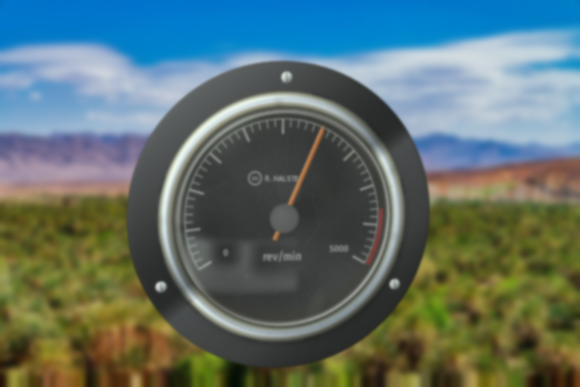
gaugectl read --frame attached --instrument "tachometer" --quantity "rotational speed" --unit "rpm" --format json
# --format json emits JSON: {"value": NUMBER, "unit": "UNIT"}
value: {"value": 3000, "unit": "rpm"}
